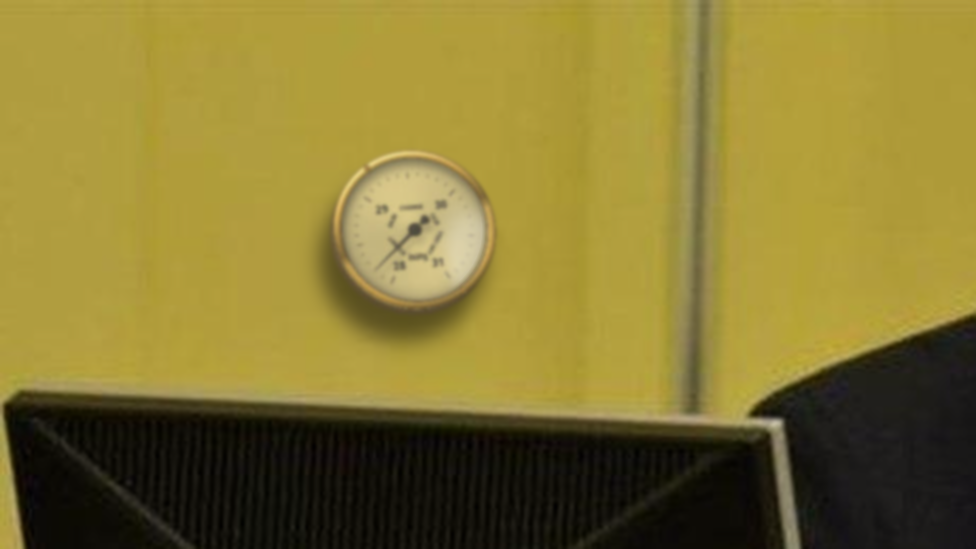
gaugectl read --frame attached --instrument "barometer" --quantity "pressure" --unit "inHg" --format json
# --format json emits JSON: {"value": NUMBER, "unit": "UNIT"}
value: {"value": 28.2, "unit": "inHg"}
